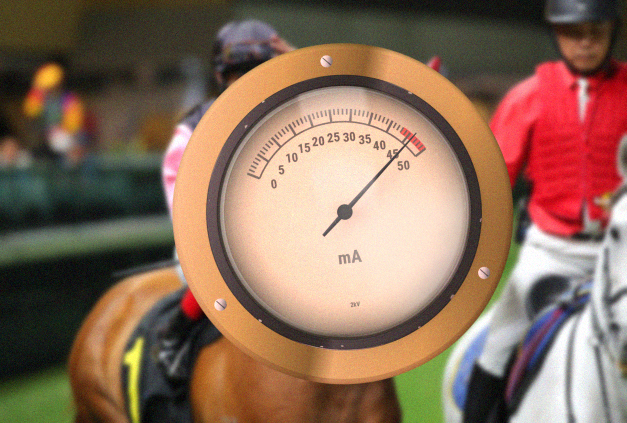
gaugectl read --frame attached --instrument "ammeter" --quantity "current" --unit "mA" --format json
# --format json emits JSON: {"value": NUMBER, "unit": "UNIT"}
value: {"value": 46, "unit": "mA"}
